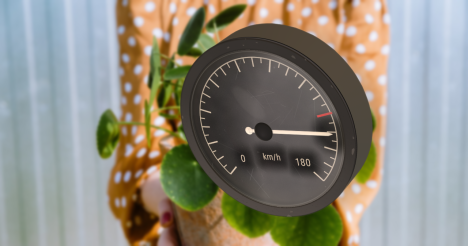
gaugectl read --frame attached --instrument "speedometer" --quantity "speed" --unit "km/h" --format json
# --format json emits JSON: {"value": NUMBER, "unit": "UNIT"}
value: {"value": 150, "unit": "km/h"}
